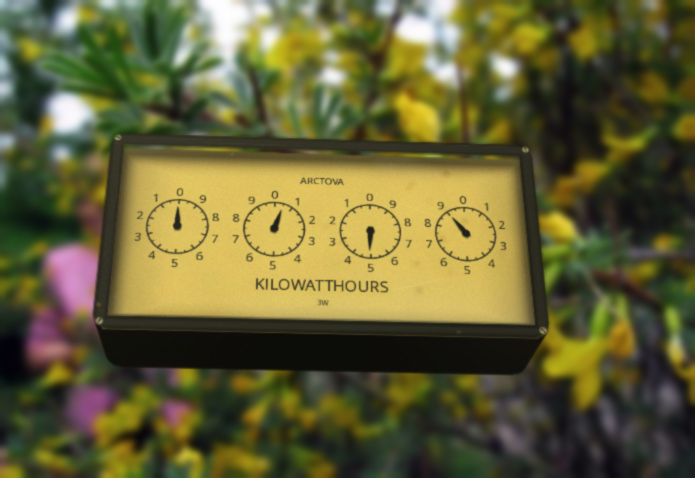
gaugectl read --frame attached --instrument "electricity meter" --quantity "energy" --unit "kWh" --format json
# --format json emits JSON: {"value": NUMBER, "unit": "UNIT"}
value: {"value": 49, "unit": "kWh"}
